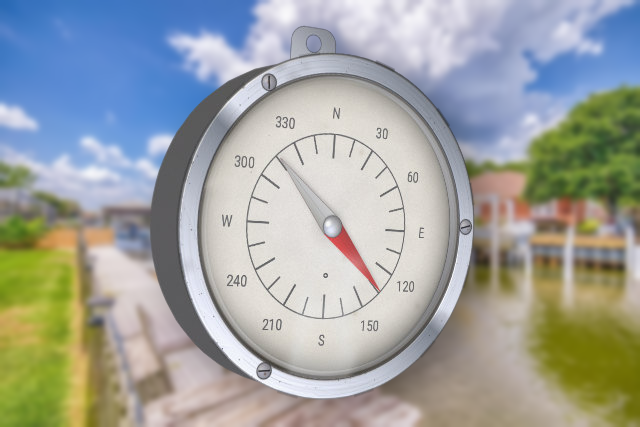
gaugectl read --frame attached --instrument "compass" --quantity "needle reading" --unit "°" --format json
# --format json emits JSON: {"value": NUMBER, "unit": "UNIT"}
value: {"value": 135, "unit": "°"}
